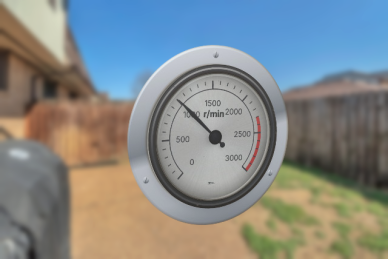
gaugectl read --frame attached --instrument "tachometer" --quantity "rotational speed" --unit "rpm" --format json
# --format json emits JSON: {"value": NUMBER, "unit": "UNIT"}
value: {"value": 1000, "unit": "rpm"}
